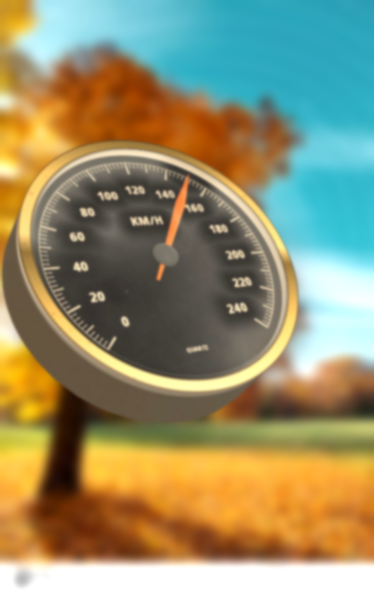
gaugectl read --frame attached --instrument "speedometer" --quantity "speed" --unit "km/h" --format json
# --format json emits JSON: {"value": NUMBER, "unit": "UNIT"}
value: {"value": 150, "unit": "km/h"}
